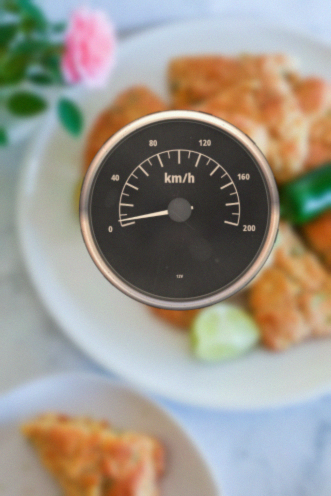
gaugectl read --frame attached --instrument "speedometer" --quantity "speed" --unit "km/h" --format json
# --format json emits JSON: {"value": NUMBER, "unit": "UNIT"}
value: {"value": 5, "unit": "km/h"}
